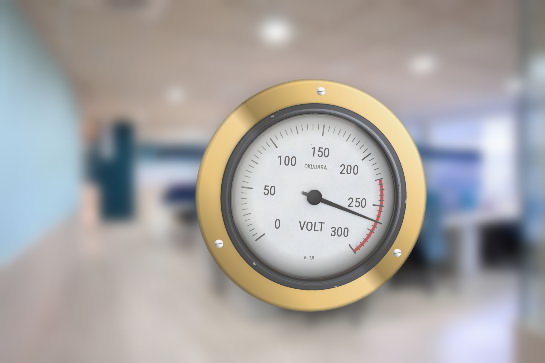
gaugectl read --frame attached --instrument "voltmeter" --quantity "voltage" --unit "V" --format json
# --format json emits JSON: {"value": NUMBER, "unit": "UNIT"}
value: {"value": 265, "unit": "V"}
